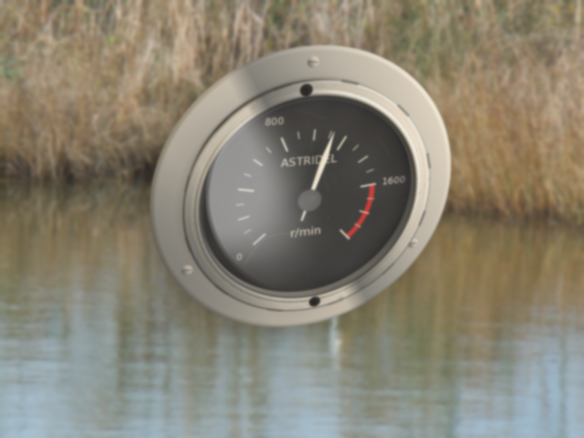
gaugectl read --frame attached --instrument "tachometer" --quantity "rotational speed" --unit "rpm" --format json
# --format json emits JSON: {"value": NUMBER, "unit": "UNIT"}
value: {"value": 1100, "unit": "rpm"}
